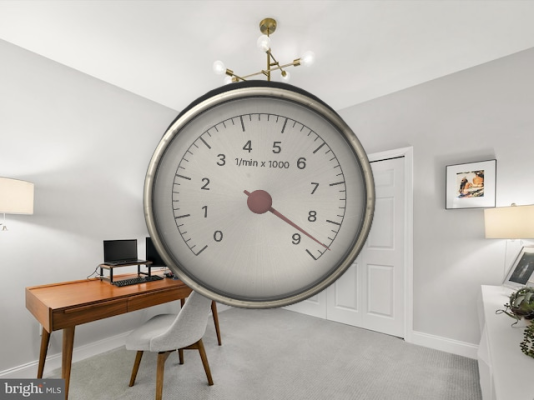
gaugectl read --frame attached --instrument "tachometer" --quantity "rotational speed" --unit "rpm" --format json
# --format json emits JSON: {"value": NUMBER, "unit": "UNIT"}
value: {"value": 8600, "unit": "rpm"}
